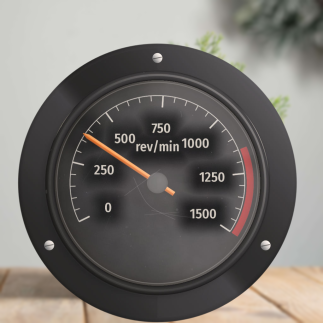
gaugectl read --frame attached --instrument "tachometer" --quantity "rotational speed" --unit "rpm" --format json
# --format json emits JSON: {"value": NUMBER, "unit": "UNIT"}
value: {"value": 375, "unit": "rpm"}
